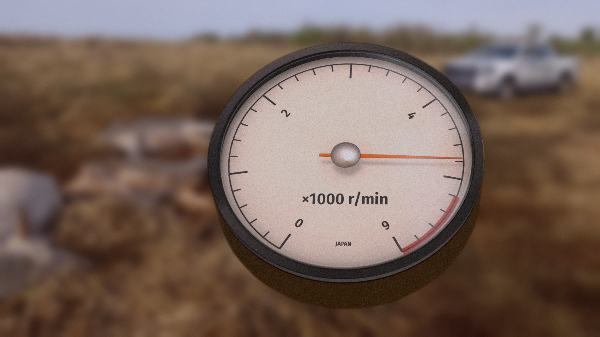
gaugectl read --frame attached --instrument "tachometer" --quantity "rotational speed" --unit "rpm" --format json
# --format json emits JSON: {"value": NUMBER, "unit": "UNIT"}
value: {"value": 4800, "unit": "rpm"}
